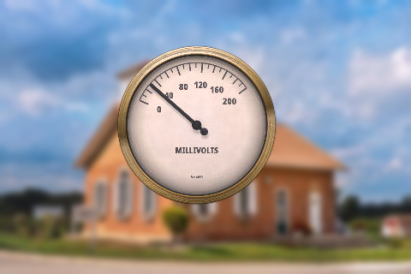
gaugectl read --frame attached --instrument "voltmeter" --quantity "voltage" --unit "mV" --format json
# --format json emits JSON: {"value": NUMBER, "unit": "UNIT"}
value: {"value": 30, "unit": "mV"}
